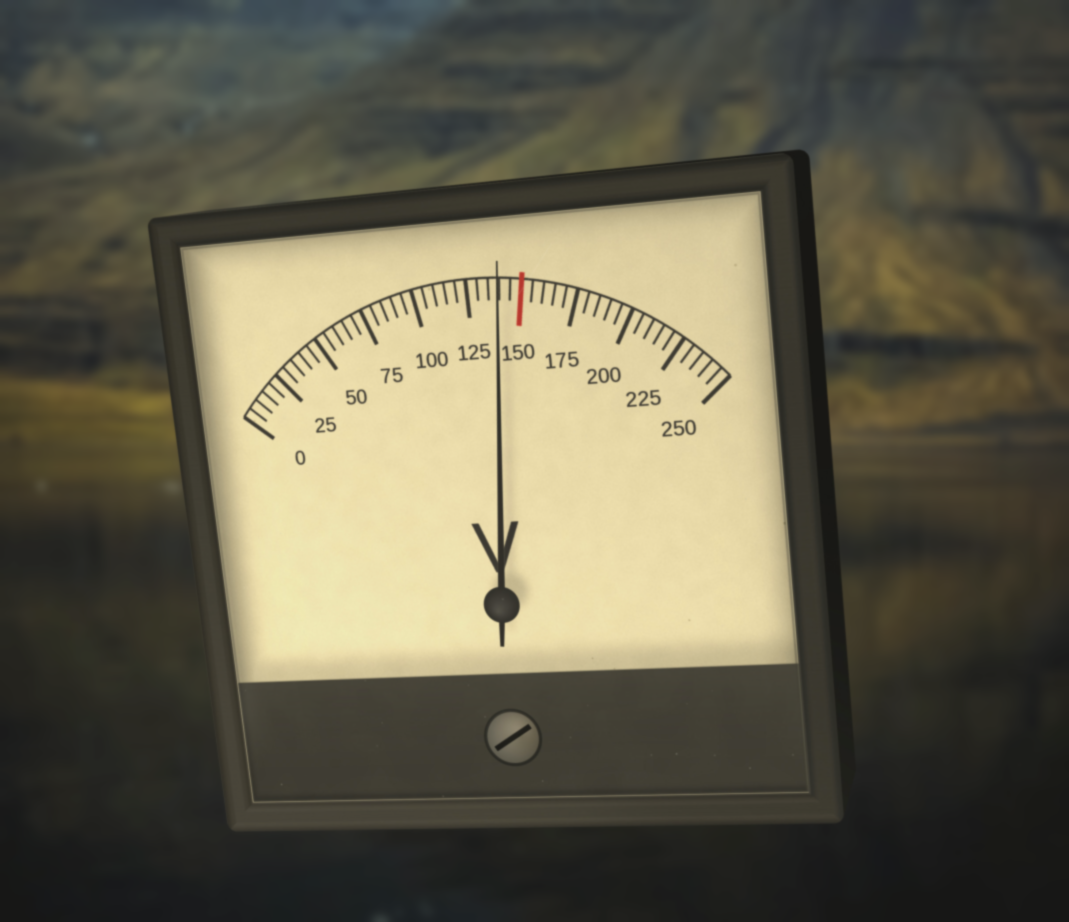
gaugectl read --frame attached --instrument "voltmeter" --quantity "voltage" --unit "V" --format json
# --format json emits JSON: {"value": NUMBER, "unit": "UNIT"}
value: {"value": 140, "unit": "V"}
